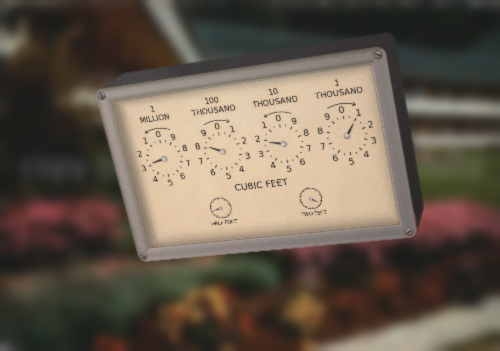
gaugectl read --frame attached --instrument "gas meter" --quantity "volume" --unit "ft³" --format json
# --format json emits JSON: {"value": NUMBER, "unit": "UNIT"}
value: {"value": 282100, "unit": "ft³"}
